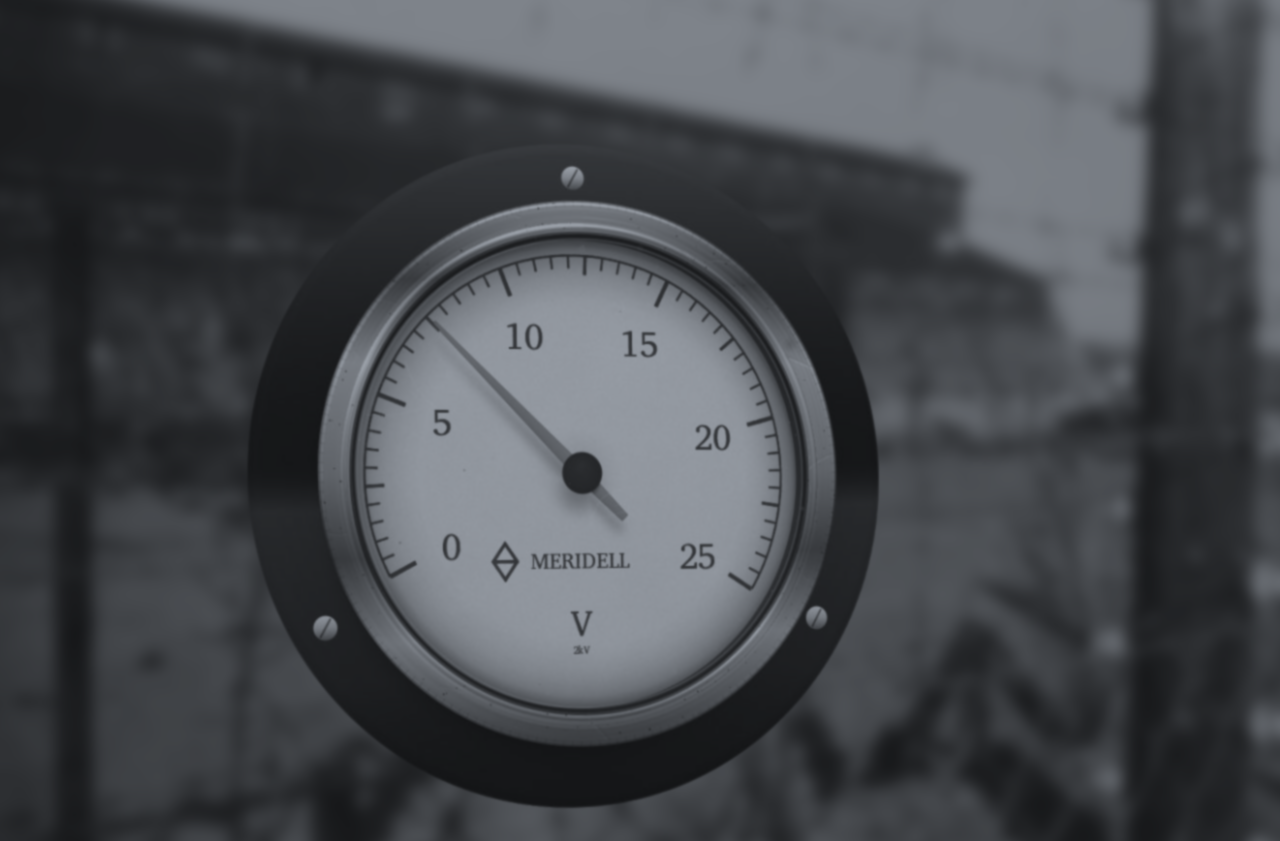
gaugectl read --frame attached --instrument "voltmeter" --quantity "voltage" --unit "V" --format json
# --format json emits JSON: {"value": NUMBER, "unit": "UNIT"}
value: {"value": 7.5, "unit": "V"}
